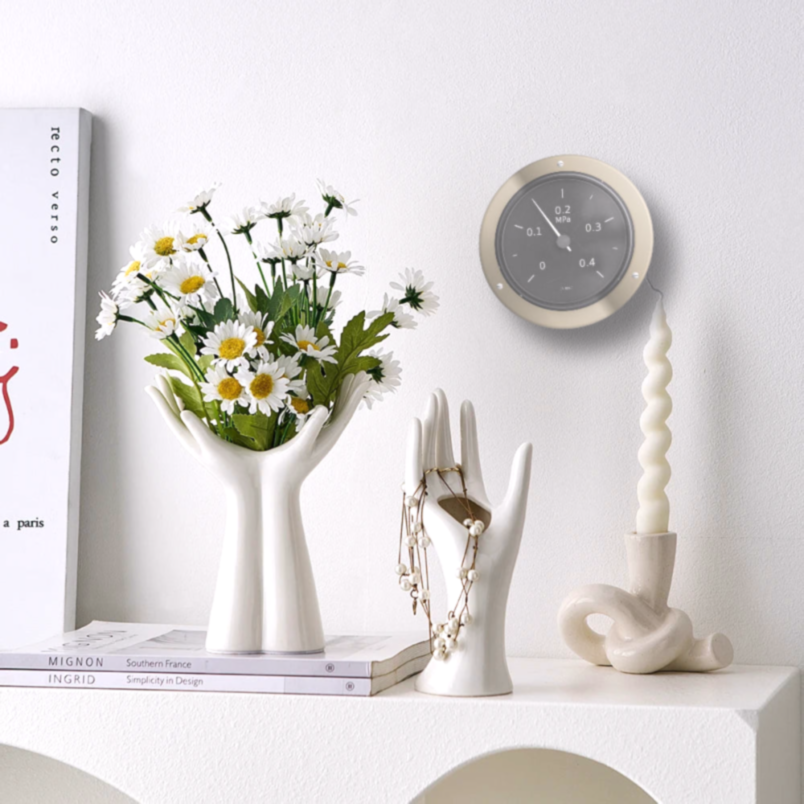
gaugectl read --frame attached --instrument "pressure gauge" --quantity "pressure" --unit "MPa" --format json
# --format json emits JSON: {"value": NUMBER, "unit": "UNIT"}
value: {"value": 0.15, "unit": "MPa"}
